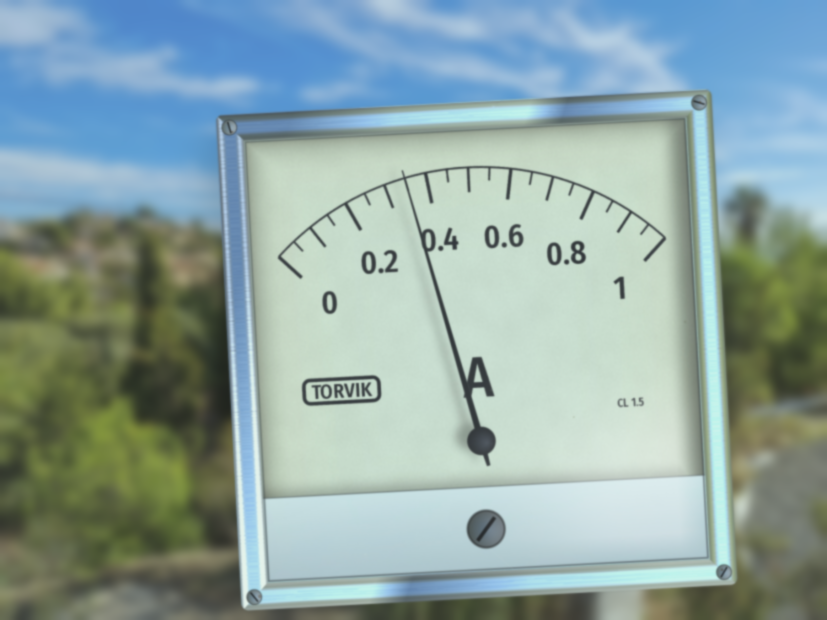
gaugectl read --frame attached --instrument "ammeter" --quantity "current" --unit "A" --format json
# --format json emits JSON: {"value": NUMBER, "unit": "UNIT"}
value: {"value": 0.35, "unit": "A"}
